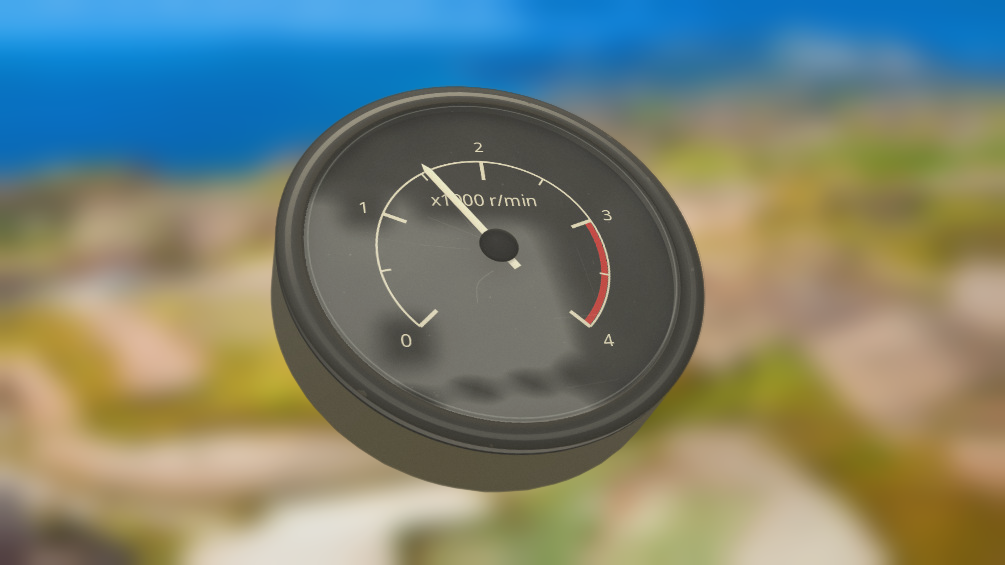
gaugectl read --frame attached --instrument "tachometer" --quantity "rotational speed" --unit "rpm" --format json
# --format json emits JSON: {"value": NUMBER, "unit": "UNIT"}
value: {"value": 1500, "unit": "rpm"}
